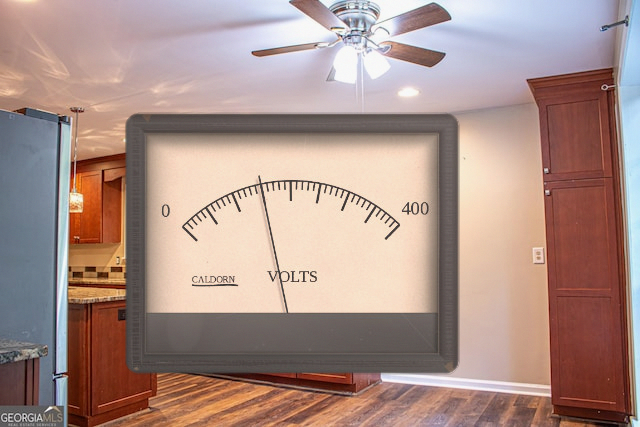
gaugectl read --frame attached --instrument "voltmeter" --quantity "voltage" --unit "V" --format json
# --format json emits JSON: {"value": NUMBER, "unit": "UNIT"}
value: {"value": 150, "unit": "V"}
